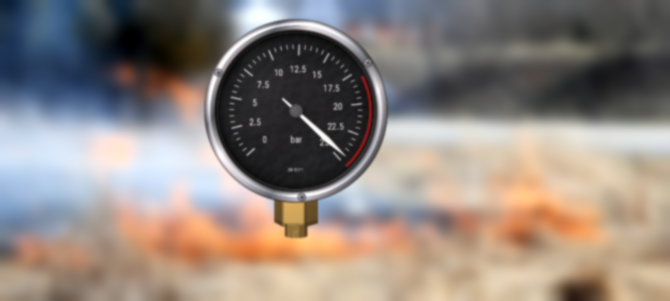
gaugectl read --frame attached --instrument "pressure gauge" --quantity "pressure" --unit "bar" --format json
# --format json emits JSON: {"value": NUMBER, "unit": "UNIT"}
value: {"value": 24.5, "unit": "bar"}
